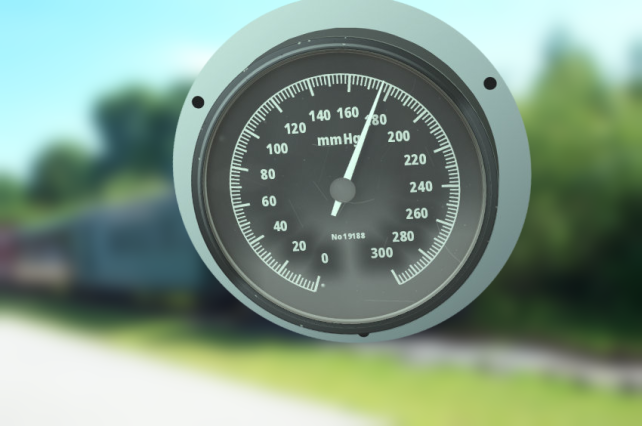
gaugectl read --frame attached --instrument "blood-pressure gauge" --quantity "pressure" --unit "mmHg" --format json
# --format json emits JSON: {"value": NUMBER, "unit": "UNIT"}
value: {"value": 176, "unit": "mmHg"}
